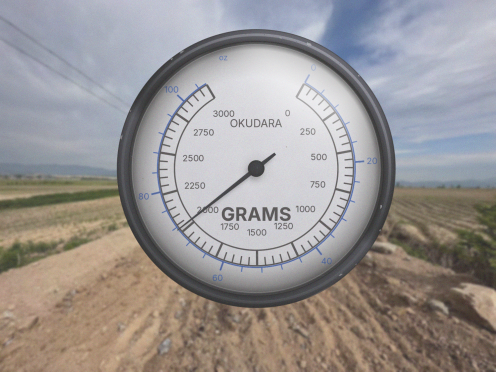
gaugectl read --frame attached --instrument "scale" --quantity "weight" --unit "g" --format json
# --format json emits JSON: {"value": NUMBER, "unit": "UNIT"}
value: {"value": 2025, "unit": "g"}
